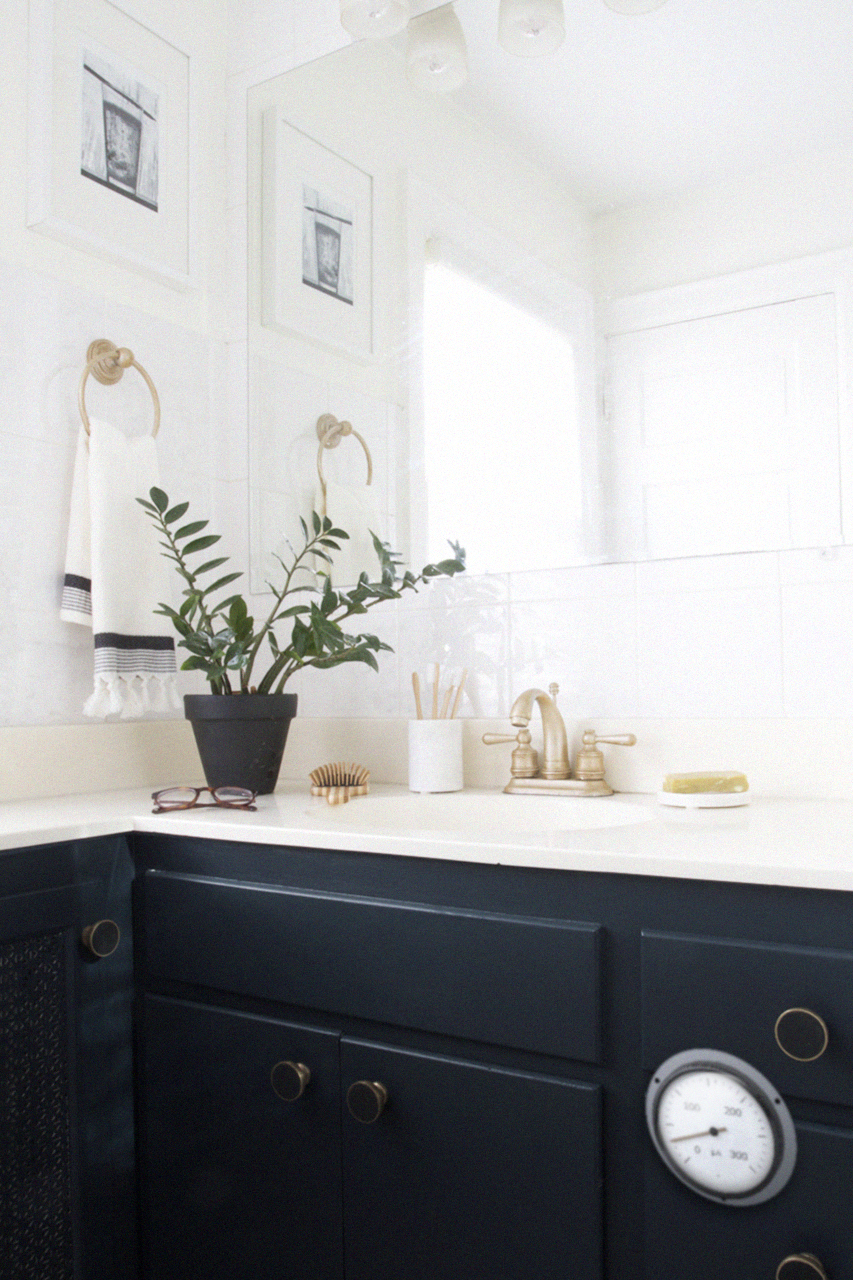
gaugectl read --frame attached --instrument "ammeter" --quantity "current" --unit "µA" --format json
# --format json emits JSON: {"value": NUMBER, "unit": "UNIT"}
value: {"value": 30, "unit": "µA"}
